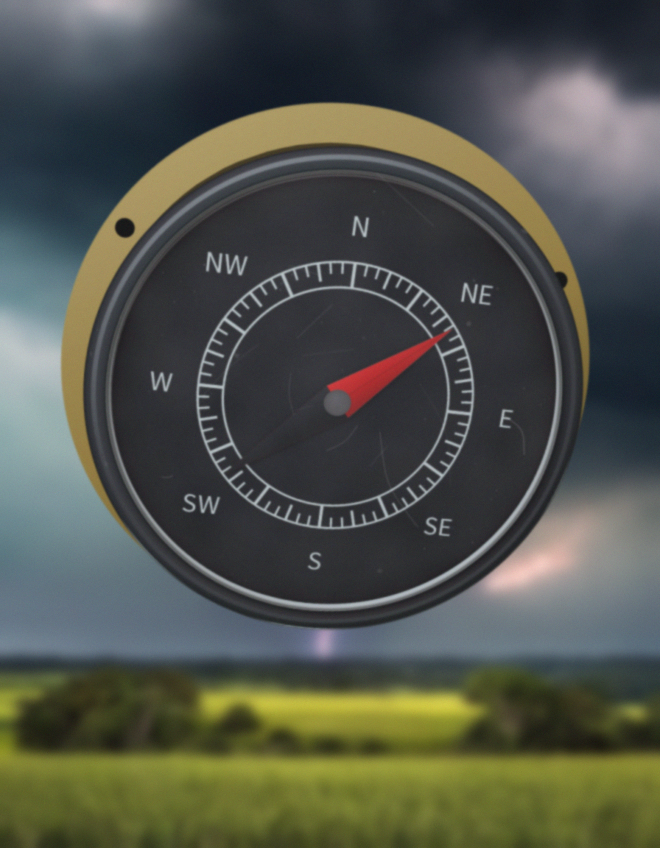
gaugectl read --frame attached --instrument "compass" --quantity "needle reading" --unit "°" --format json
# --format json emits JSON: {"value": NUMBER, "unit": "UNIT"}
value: {"value": 50, "unit": "°"}
